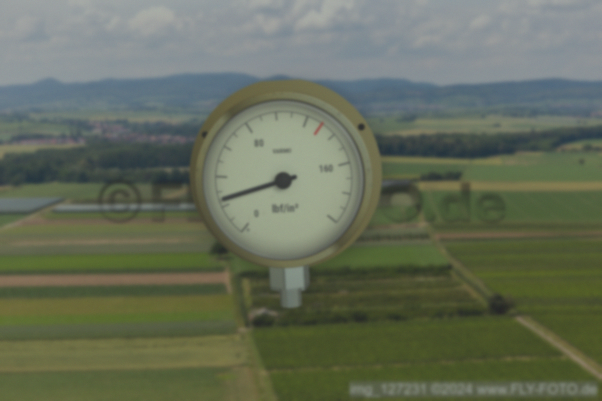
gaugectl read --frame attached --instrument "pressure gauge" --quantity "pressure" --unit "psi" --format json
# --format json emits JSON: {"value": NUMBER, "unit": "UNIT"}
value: {"value": 25, "unit": "psi"}
